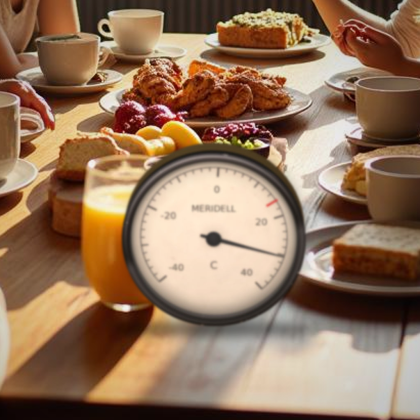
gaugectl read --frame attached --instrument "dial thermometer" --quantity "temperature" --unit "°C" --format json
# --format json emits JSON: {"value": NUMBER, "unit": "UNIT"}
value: {"value": 30, "unit": "°C"}
